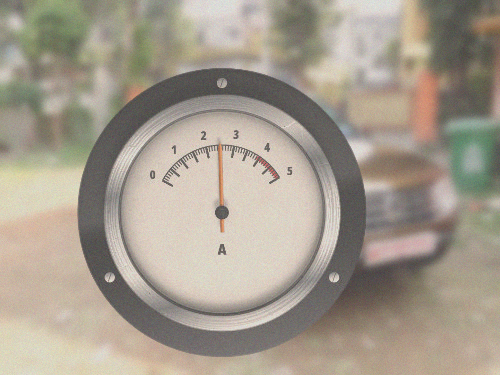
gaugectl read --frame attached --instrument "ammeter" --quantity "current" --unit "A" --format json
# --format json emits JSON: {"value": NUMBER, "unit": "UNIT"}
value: {"value": 2.5, "unit": "A"}
